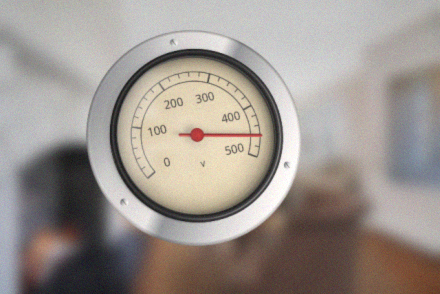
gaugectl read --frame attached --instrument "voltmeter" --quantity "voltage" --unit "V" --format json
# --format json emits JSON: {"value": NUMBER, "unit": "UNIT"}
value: {"value": 460, "unit": "V"}
